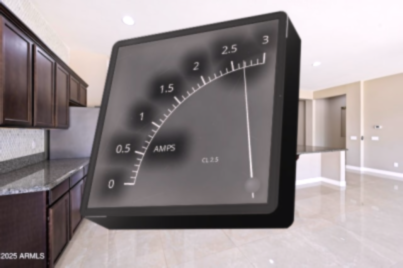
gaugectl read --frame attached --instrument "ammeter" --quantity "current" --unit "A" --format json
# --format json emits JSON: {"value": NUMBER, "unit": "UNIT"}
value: {"value": 2.7, "unit": "A"}
